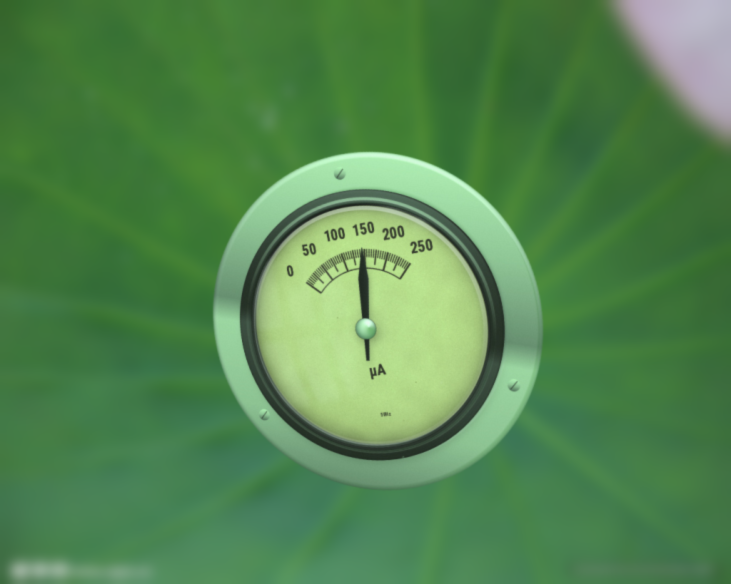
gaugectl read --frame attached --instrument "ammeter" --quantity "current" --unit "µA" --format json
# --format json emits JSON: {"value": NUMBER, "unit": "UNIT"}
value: {"value": 150, "unit": "µA"}
